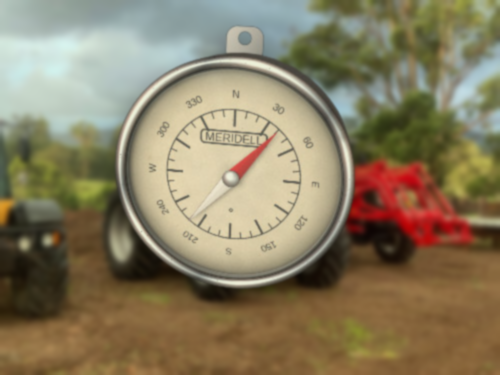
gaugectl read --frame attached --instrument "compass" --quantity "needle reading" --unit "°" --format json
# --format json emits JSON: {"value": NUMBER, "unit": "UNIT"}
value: {"value": 40, "unit": "°"}
